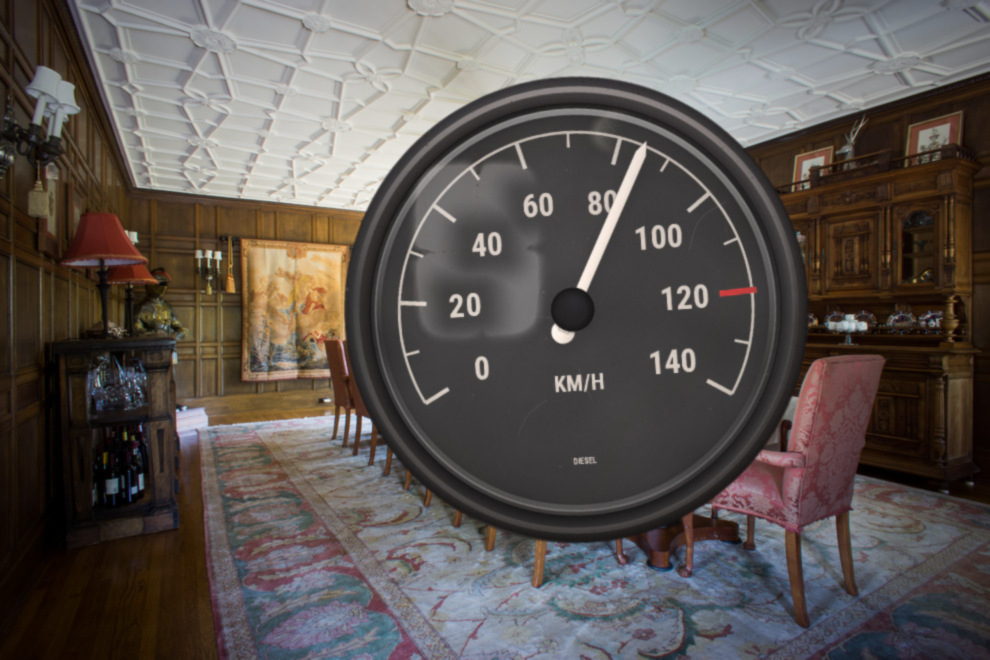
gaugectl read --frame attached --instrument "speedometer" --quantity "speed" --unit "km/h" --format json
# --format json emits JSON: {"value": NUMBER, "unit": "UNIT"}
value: {"value": 85, "unit": "km/h"}
